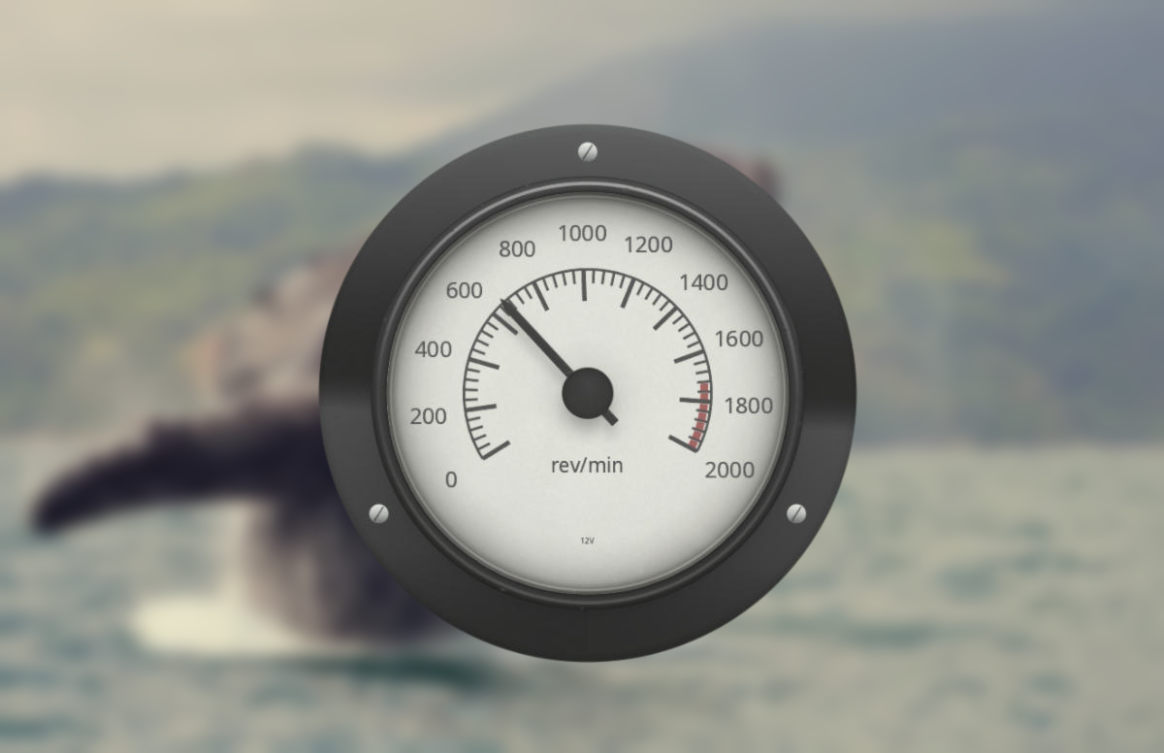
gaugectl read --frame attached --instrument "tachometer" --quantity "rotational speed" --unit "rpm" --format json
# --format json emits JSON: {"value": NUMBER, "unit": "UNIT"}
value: {"value": 660, "unit": "rpm"}
